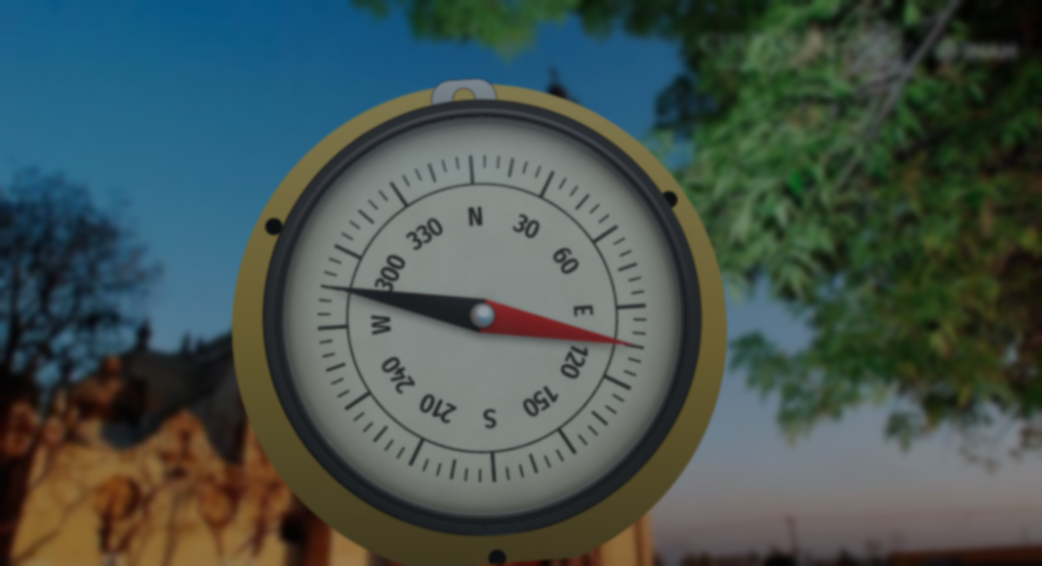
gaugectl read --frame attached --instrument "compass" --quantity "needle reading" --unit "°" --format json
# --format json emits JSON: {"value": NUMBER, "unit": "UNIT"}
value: {"value": 105, "unit": "°"}
